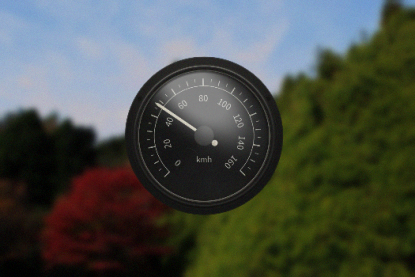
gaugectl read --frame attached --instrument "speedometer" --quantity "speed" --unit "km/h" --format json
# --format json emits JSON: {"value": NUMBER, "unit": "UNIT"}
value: {"value": 47.5, "unit": "km/h"}
